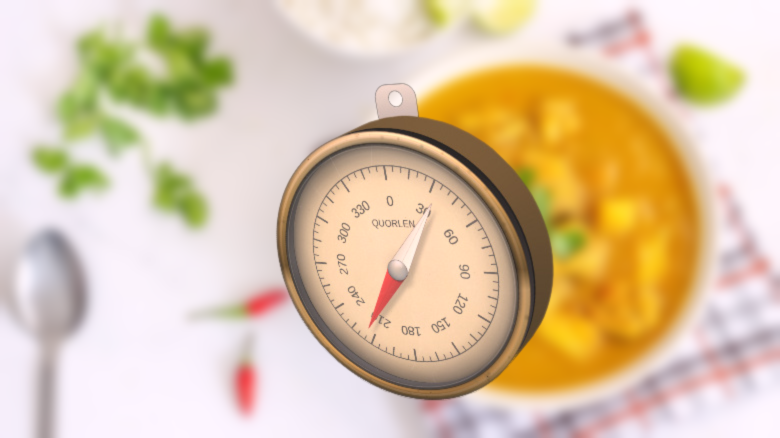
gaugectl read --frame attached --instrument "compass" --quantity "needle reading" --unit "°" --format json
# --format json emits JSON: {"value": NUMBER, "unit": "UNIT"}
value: {"value": 215, "unit": "°"}
